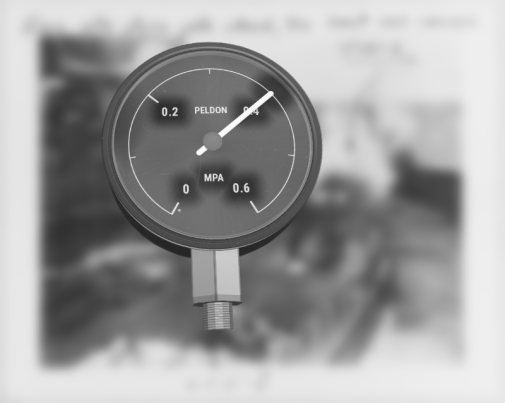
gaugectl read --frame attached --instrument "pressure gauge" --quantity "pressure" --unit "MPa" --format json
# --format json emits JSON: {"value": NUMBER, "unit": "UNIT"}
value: {"value": 0.4, "unit": "MPa"}
